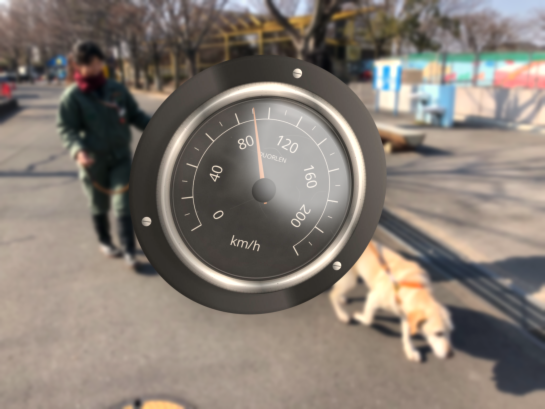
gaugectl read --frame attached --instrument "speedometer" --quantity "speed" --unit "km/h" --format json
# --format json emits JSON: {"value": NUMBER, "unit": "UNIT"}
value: {"value": 90, "unit": "km/h"}
